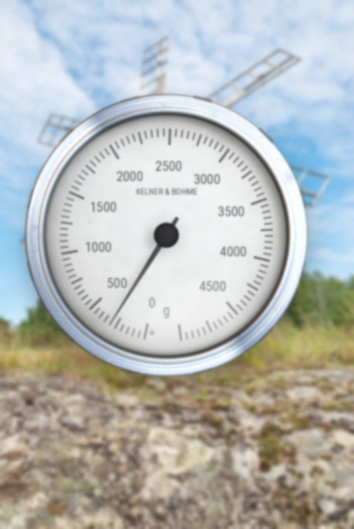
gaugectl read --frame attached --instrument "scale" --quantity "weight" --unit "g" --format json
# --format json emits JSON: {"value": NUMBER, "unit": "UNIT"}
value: {"value": 300, "unit": "g"}
